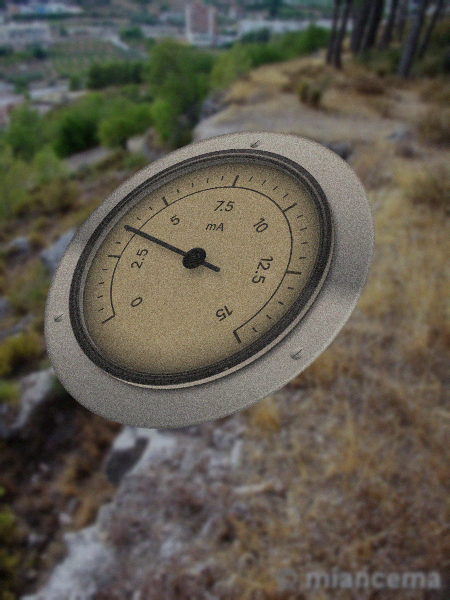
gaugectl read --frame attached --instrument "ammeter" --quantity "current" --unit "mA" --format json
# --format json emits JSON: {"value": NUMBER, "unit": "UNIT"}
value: {"value": 3.5, "unit": "mA"}
